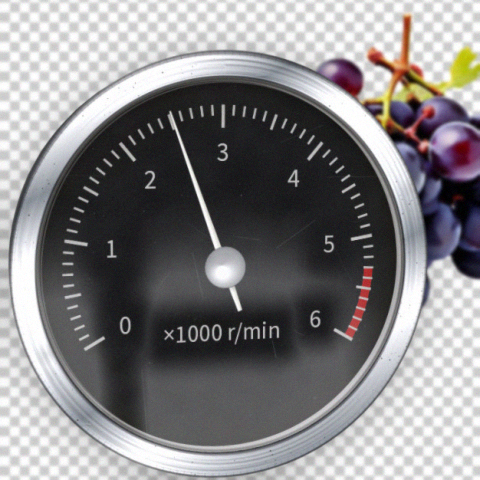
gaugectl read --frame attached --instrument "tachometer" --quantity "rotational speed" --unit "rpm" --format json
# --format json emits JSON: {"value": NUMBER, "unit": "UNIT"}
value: {"value": 2500, "unit": "rpm"}
